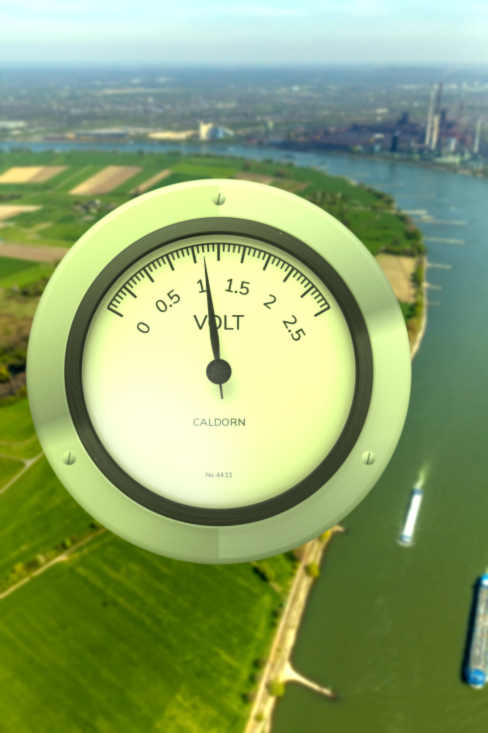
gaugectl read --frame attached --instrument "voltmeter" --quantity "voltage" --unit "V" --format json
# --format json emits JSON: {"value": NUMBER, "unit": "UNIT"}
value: {"value": 1.1, "unit": "V"}
